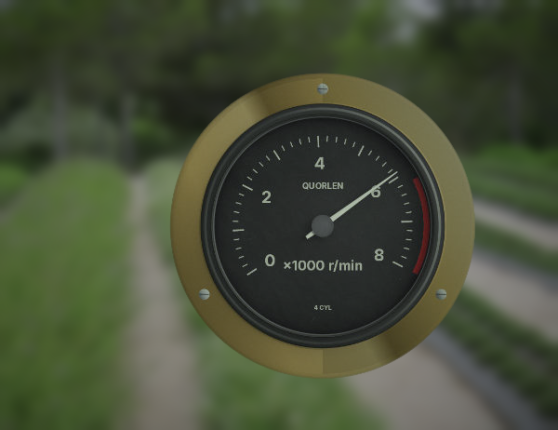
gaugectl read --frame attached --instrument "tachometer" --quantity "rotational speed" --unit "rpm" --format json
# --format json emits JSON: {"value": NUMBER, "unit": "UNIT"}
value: {"value": 5900, "unit": "rpm"}
